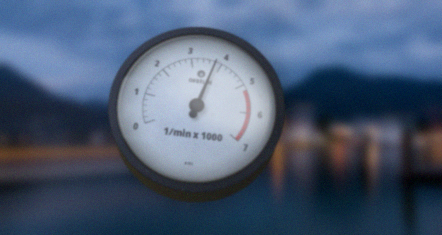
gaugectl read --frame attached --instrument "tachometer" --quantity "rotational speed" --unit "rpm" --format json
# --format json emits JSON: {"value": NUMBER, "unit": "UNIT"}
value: {"value": 3800, "unit": "rpm"}
